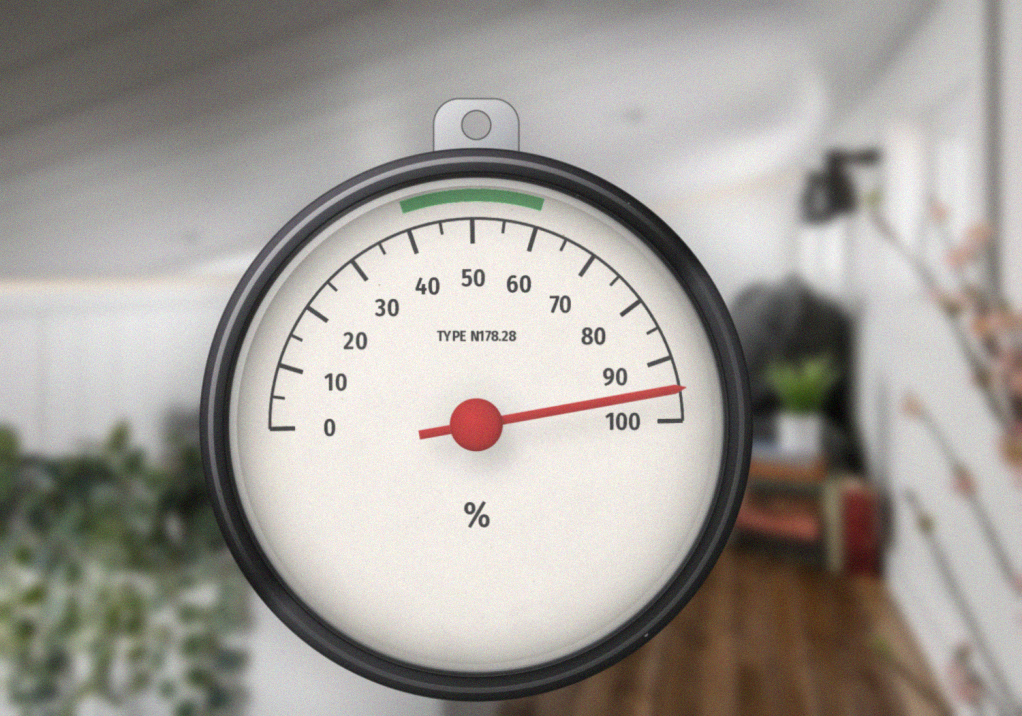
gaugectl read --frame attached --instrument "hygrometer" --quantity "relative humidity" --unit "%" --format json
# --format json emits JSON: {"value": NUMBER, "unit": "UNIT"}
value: {"value": 95, "unit": "%"}
